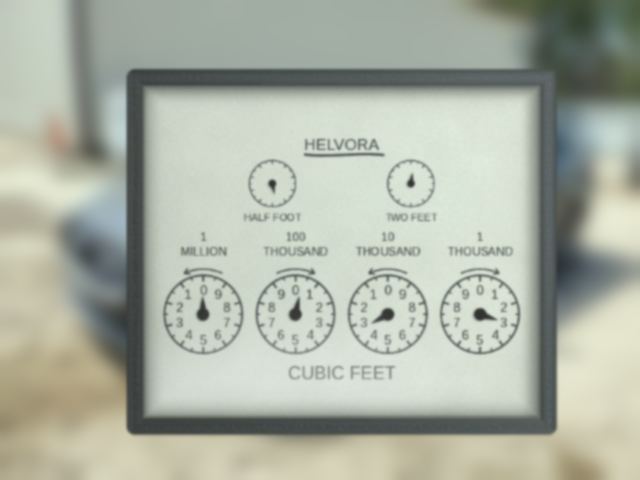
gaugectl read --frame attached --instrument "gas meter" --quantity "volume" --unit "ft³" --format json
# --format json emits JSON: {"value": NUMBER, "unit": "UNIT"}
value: {"value": 3300, "unit": "ft³"}
